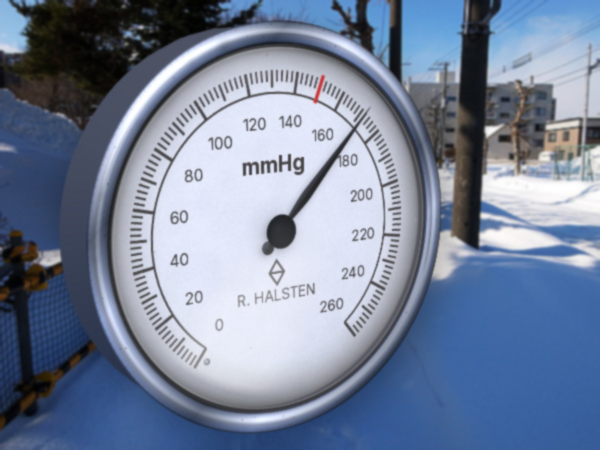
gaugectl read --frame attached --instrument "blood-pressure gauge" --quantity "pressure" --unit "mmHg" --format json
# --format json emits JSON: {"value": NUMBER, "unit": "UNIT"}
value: {"value": 170, "unit": "mmHg"}
